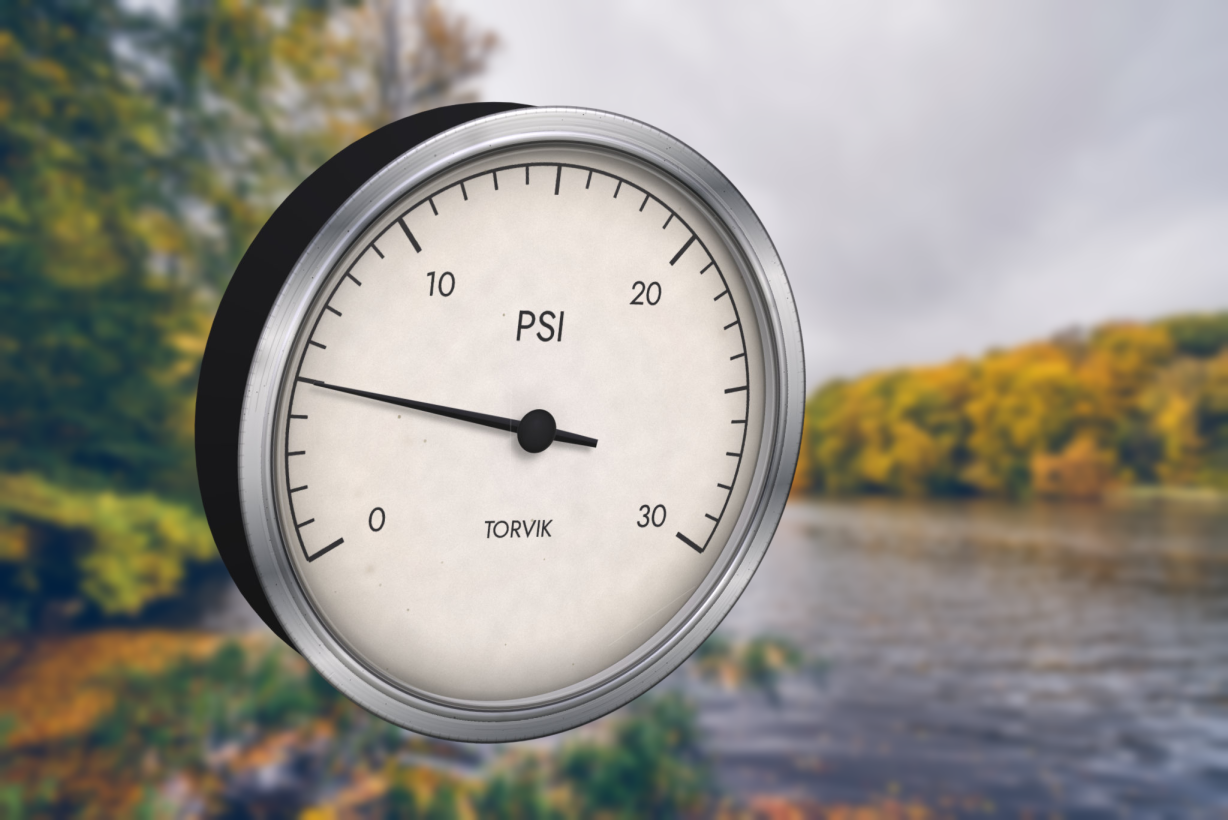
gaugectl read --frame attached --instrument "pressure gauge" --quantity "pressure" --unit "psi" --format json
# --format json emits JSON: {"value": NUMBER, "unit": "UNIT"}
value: {"value": 5, "unit": "psi"}
